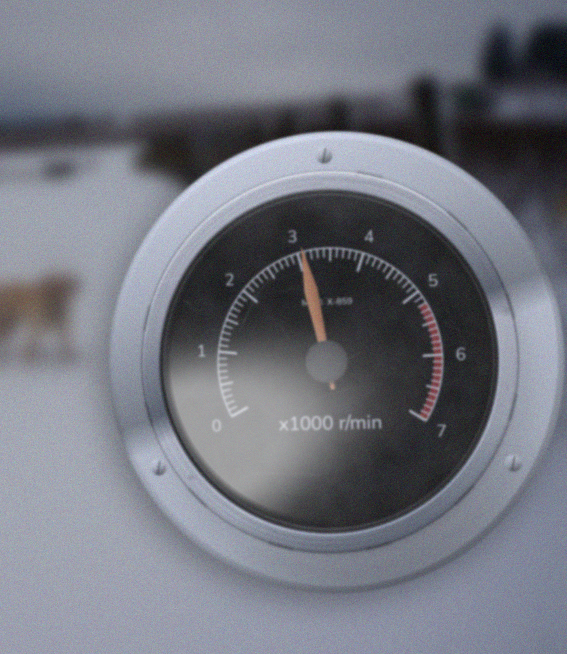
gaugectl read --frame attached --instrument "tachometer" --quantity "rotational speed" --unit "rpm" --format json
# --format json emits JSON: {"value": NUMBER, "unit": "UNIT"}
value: {"value": 3100, "unit": "rpm"}
